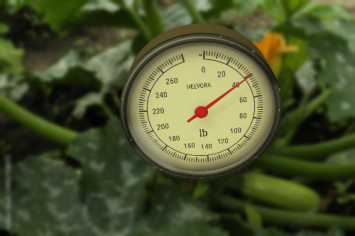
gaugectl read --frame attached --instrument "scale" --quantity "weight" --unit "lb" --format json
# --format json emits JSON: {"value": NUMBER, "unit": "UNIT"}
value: {"value": 40, "unit": "lb"}
